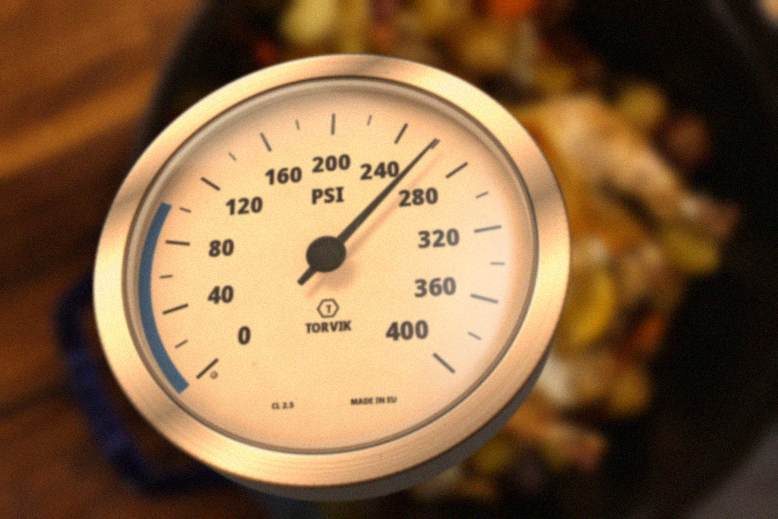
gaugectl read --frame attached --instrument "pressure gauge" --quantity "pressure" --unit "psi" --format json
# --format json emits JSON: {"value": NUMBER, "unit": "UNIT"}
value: {"value": 260, "unit": "psi"}
